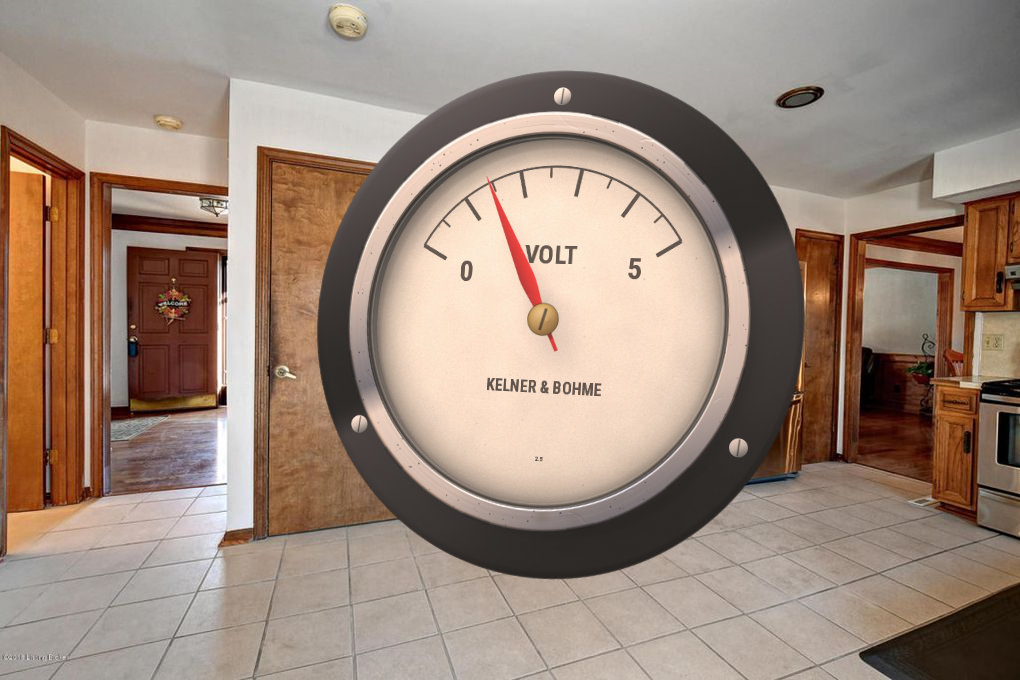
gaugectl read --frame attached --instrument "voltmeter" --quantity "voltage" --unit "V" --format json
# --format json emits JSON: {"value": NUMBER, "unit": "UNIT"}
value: {"value": 1.5, "unit": "V"}
